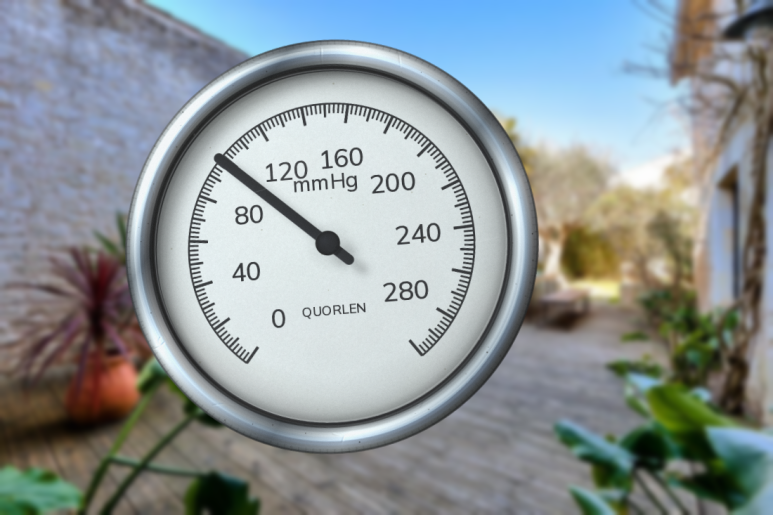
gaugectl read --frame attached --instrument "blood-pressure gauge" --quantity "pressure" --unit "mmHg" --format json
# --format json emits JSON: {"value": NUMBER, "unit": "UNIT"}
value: {"value": 98, "unit": "mmHg"}
